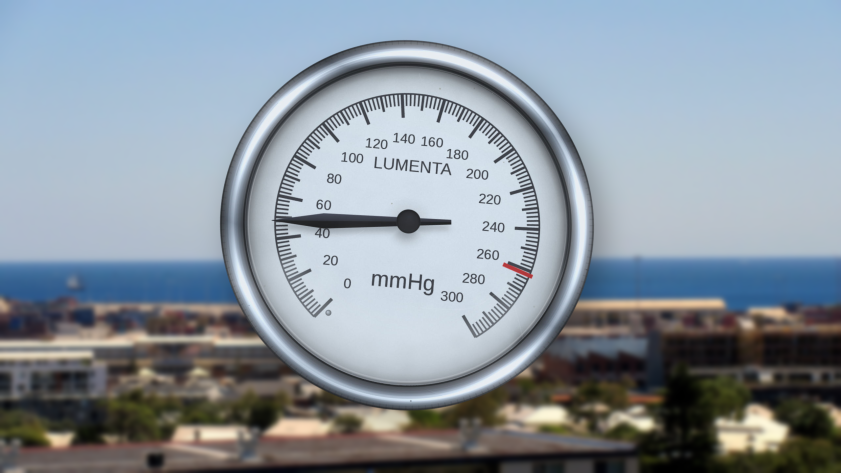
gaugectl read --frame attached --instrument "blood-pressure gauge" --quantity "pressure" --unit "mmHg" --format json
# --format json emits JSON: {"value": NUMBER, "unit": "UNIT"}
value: {"value": 48, "unit": "mmHg"}
